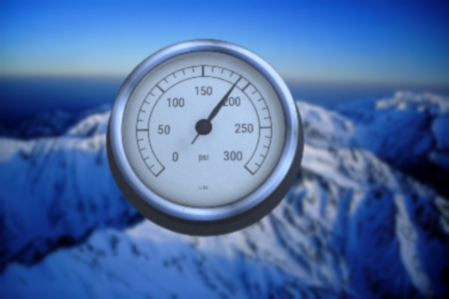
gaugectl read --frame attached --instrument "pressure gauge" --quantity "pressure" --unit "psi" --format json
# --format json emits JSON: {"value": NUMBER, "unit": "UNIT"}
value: {"value": 190, "unit": "psi"}
